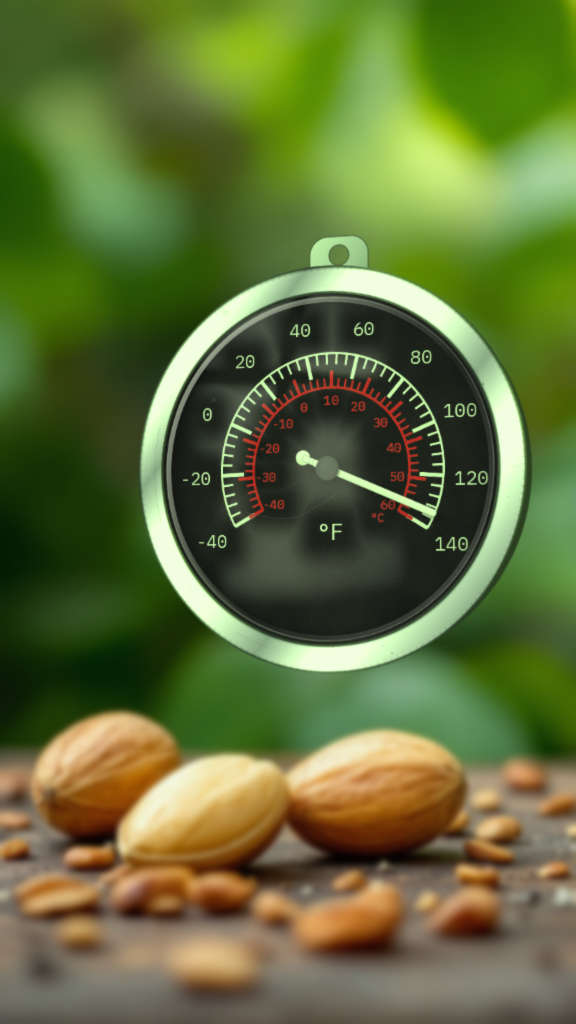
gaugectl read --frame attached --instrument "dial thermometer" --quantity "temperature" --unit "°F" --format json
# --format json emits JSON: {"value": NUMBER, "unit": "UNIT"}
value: {"value": 134, "unit": "°F"}
